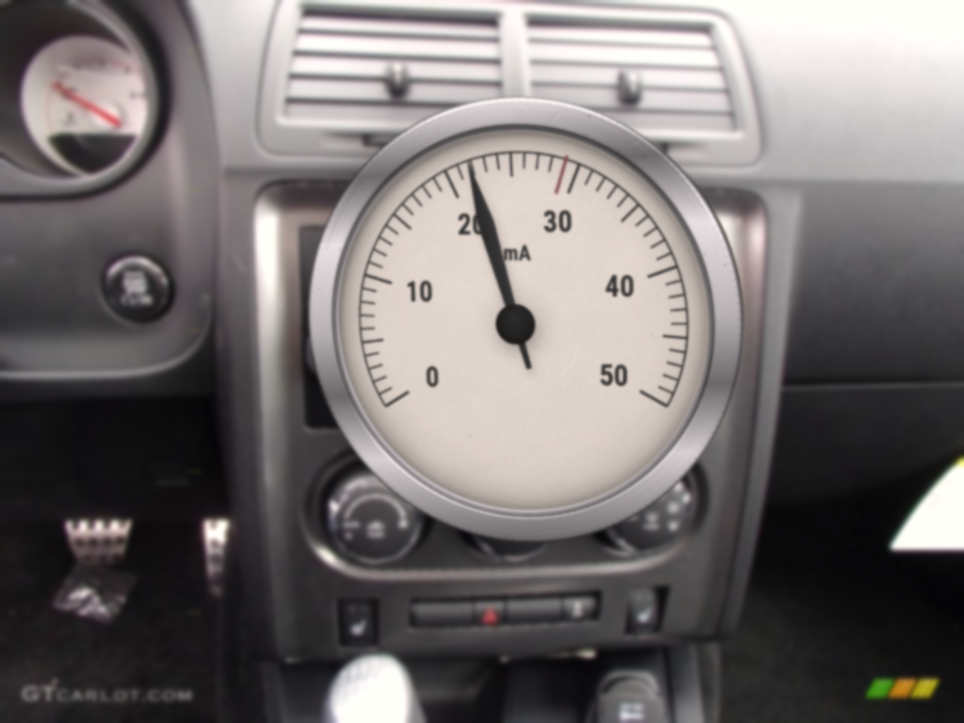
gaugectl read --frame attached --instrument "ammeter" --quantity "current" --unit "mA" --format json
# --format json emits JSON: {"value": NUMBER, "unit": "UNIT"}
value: {"value": 22, "unit": "mA"}
